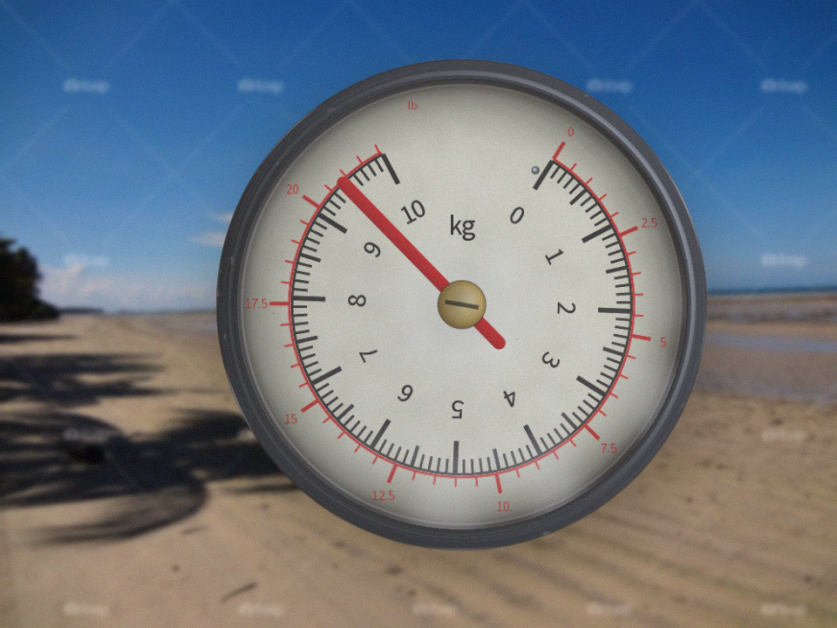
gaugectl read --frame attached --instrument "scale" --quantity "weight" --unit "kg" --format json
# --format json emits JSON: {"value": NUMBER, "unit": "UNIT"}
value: {"value": 9.45, "unit": "kg"}
